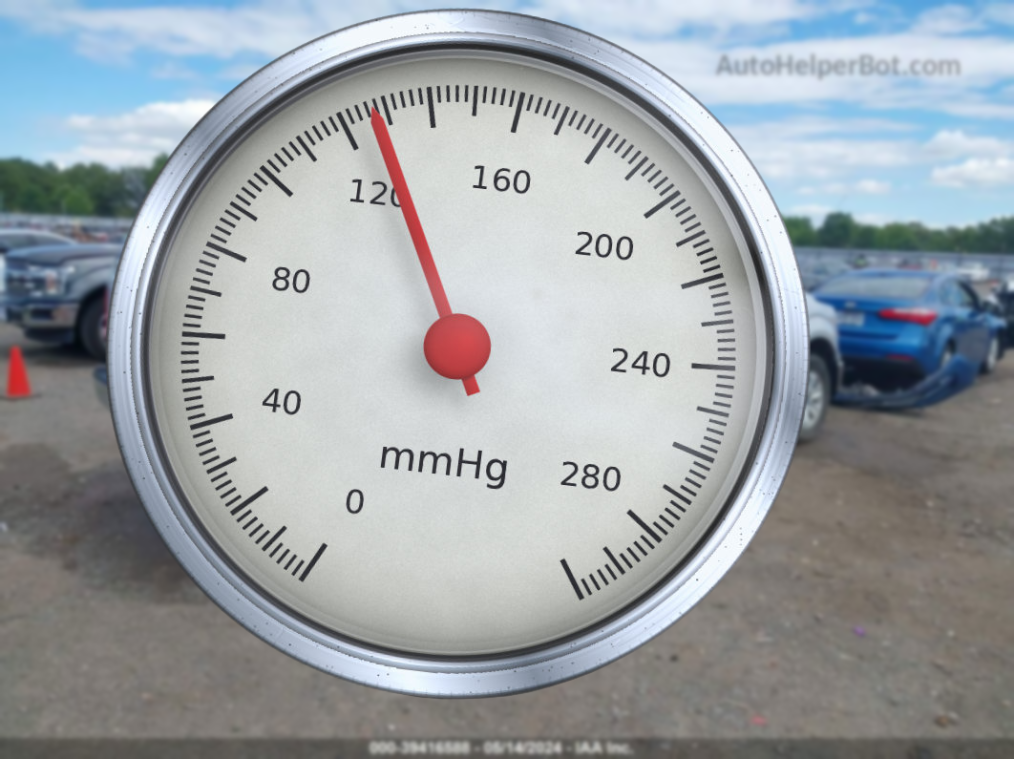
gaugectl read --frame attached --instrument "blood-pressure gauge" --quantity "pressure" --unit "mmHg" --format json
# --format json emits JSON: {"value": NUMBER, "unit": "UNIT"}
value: {"value": 127, "unit": "mmHg"}
